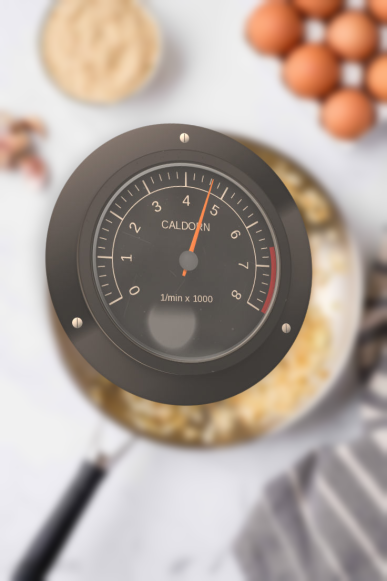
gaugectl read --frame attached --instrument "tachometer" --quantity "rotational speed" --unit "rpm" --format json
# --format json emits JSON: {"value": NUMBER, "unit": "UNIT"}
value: {"value": 4600, "unit": "rpm"}
